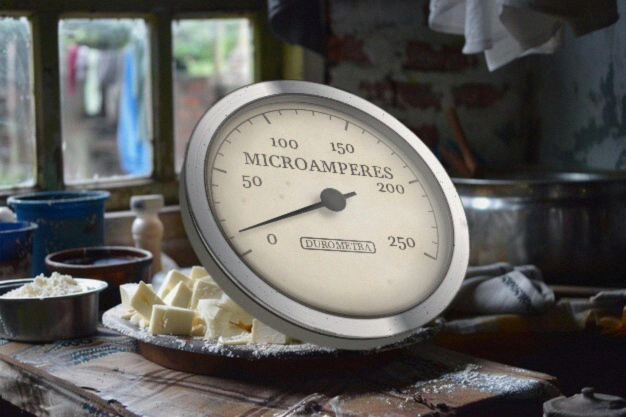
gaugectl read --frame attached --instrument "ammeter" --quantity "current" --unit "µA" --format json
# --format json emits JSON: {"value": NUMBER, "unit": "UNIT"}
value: {"value": 10, "unit": "µA"}
